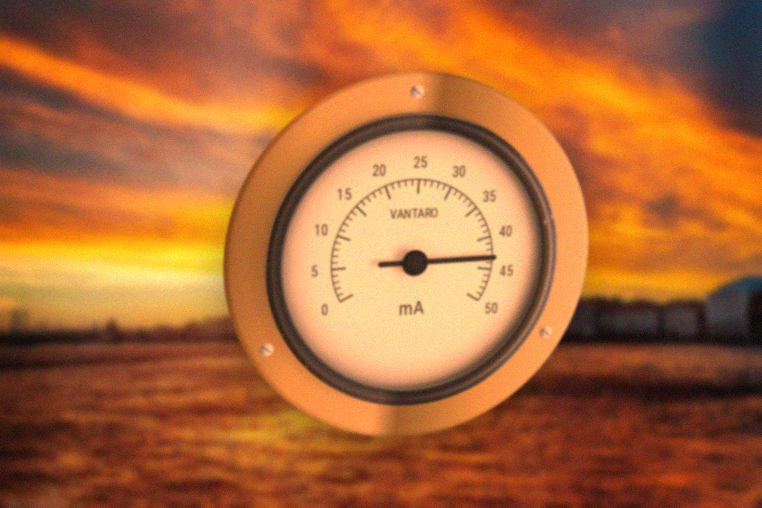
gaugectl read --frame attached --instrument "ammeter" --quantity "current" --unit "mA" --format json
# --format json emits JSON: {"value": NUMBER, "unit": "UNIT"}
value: {"value": 43, "unit": "mA"}
